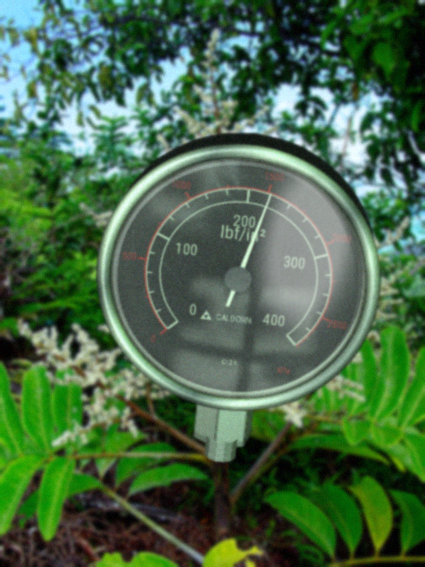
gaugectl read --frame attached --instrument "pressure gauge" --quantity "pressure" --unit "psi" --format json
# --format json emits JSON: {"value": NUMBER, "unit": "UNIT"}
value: {"value": 220, "unit": "psi"}
